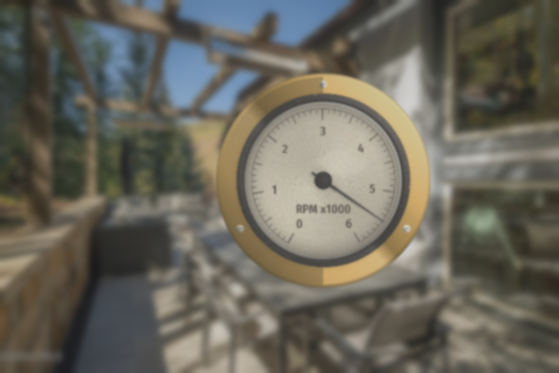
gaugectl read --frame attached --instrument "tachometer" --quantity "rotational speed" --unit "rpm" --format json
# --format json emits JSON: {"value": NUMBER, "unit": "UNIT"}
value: {"value": 5500, "unit": "rpm"}
